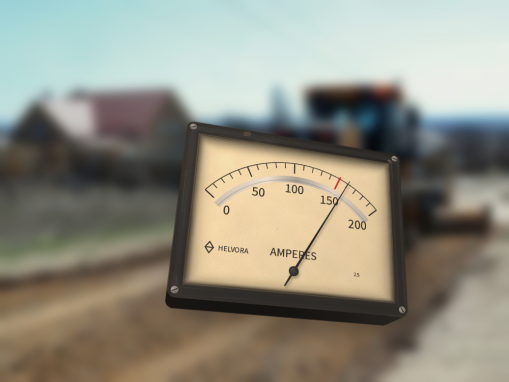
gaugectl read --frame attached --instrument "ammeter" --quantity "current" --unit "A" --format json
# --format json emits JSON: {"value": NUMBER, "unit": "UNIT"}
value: {"value": 160, "unit": "A"}
